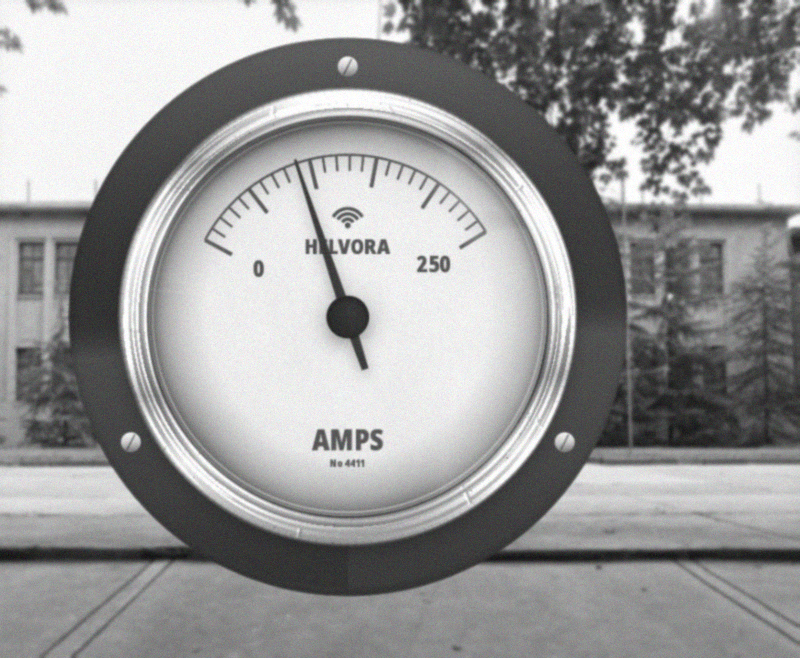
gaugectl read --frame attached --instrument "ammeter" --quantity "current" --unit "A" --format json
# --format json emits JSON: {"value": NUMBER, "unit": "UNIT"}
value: {"value": 90, "unit": "A"}
